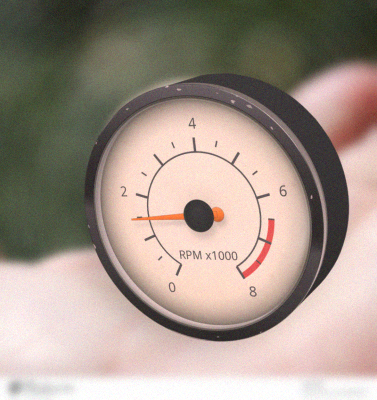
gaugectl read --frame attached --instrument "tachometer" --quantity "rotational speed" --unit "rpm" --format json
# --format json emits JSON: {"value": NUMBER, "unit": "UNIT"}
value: {"value": 1500, "unit": "rpm"}
